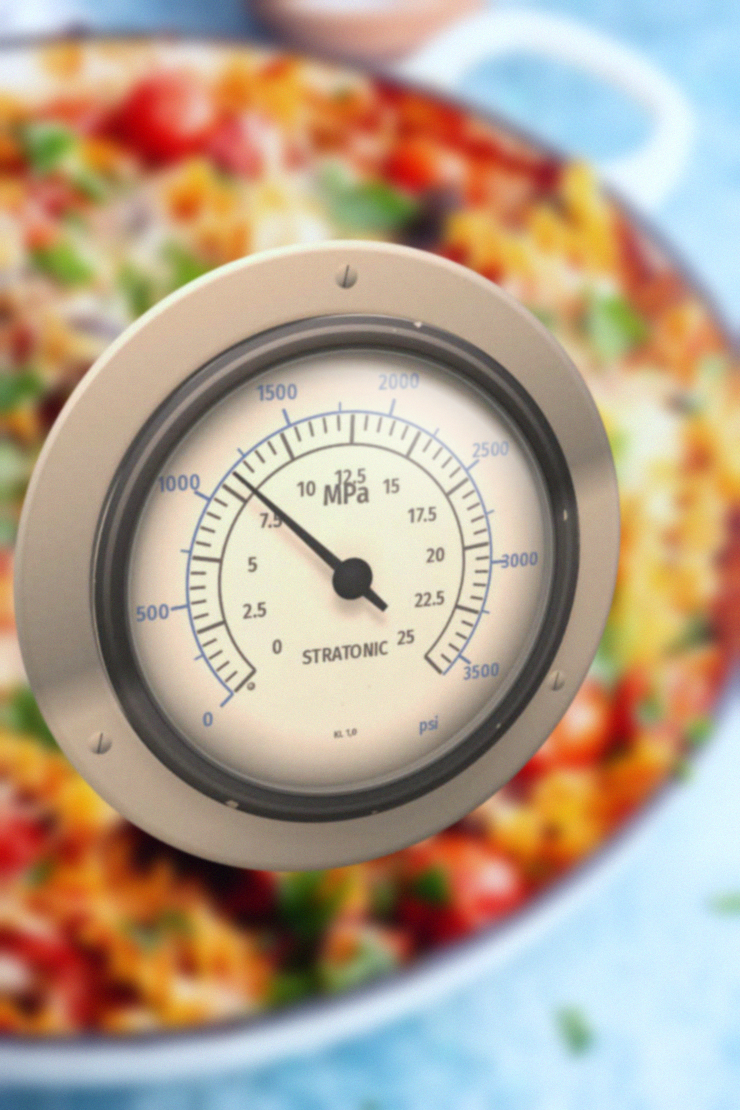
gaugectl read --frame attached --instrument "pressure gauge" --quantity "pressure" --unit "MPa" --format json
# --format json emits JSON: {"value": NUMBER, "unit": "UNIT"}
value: {"value": 8, "unit": "MPa"}
